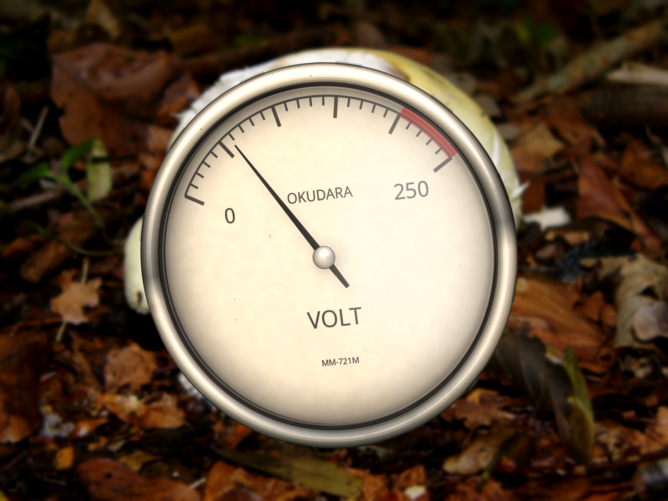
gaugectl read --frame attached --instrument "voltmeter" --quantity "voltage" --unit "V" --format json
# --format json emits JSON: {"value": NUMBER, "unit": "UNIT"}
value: {"value": 60, "unit": "V"}
